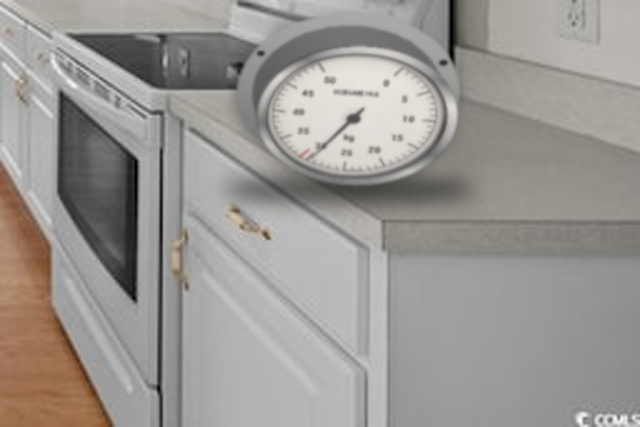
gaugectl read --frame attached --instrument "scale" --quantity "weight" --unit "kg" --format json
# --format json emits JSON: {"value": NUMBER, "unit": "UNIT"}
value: {"value": 30, "unit": "kg"}
